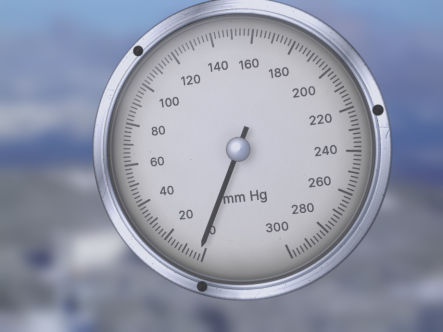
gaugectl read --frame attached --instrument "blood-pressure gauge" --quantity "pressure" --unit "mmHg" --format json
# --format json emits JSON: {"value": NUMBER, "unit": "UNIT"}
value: {"value": 2, "unit": "mmHg"}
